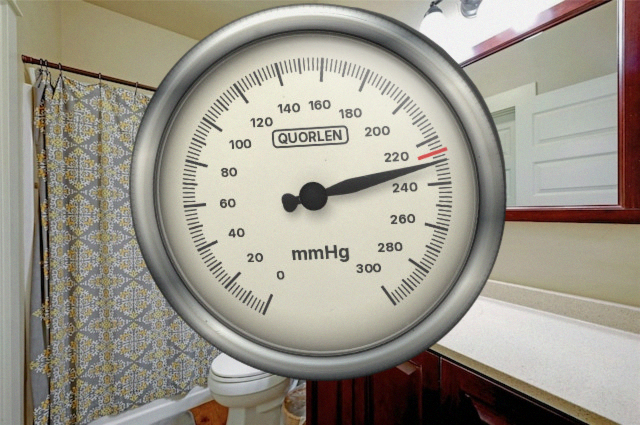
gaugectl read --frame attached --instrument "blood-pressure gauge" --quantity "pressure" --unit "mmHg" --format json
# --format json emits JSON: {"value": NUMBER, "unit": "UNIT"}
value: {"value": 230, "unit": "mmHg"}
